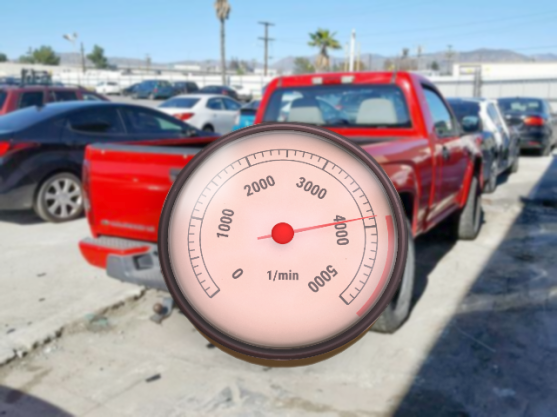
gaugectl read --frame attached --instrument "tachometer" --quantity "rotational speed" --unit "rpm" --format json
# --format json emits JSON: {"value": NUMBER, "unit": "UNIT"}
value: {"value": 3900, "unit": "rpm"}
